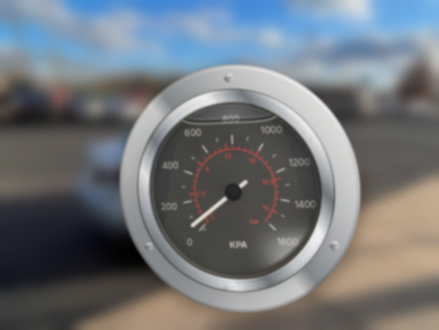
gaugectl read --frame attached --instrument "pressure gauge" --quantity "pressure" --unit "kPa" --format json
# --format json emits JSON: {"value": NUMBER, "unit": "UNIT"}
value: {"value": 50, "unit": "kPa"}
